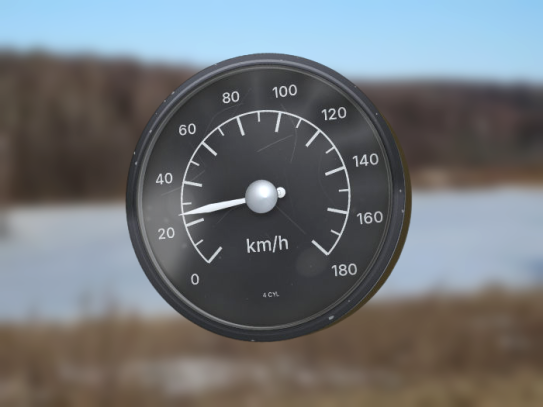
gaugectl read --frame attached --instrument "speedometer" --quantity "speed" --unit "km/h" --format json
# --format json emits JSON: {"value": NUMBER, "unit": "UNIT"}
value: {"value": 25, "unit": "km/h"}
